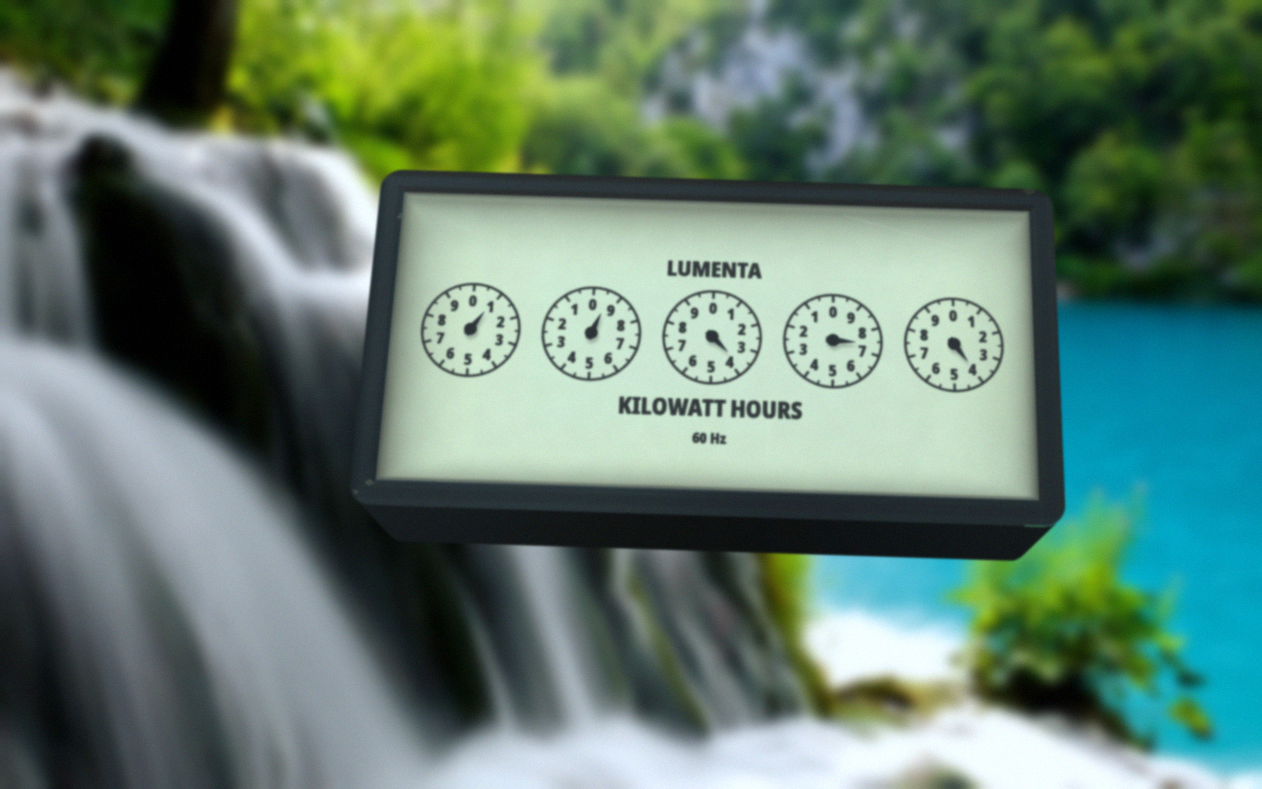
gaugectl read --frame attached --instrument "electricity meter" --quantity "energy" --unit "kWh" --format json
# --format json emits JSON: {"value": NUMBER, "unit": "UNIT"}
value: {"value": 9374, "unit": "kWh"}
